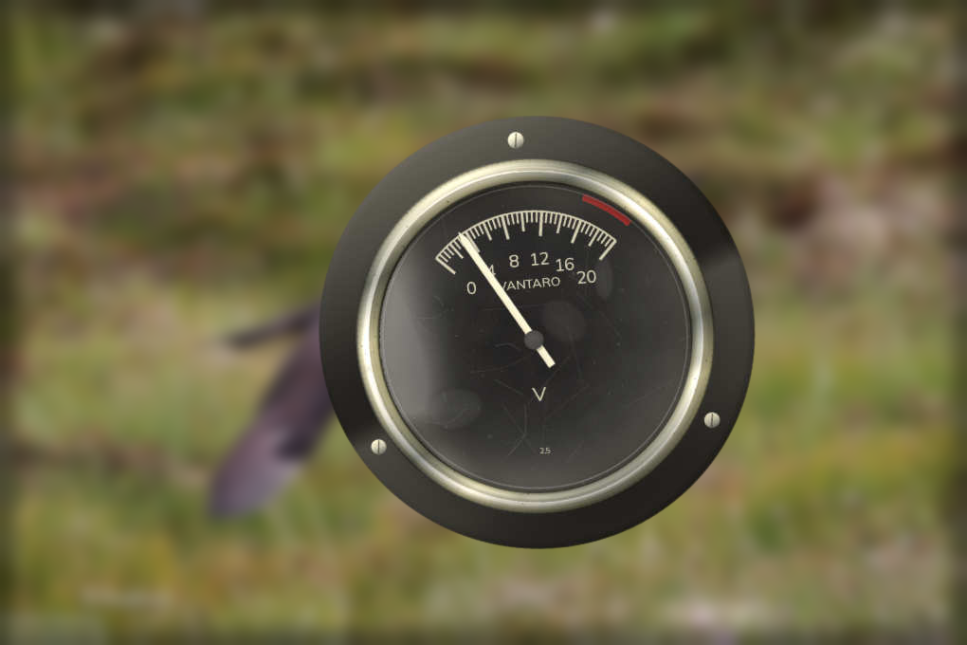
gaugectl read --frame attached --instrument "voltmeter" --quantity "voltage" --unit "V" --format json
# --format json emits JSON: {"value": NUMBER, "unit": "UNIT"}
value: {"value": 3.5, "unit": "V"}
